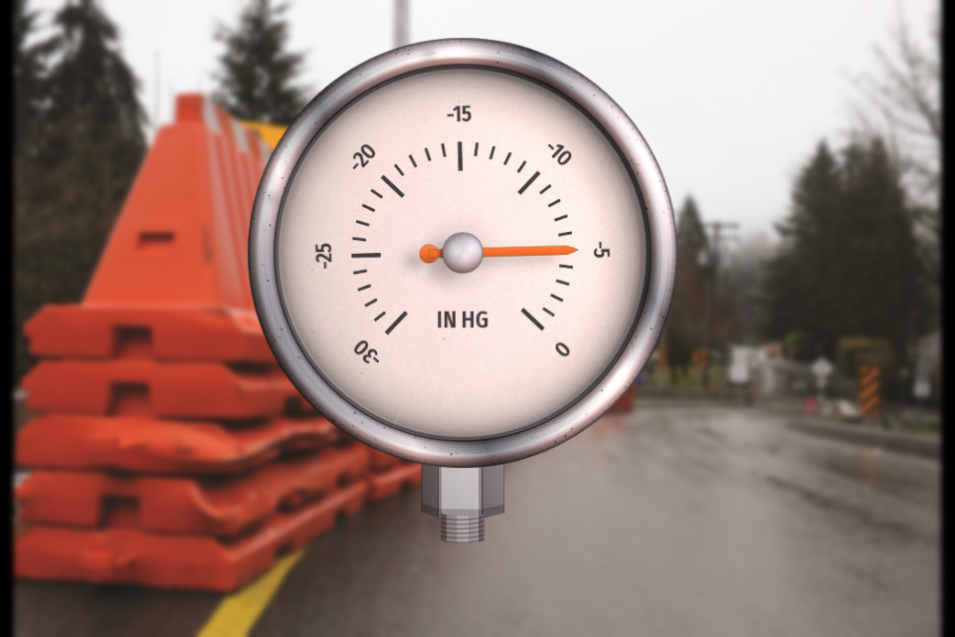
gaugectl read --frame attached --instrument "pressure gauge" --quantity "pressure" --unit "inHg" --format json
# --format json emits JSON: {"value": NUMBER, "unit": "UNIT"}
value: {"value": -5, "unit": "inHg"}
